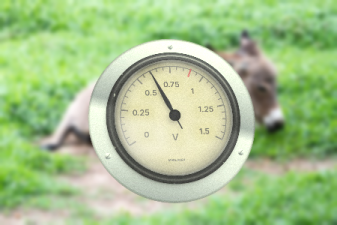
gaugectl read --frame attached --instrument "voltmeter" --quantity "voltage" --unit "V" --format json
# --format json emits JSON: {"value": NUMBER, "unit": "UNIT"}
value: {"value": 0.6, "unit": "V"}
